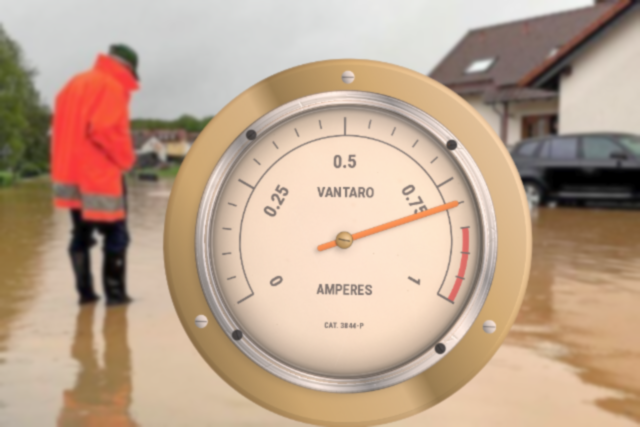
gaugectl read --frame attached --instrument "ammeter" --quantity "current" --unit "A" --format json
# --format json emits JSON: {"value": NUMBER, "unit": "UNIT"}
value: {"value": 0.8, "unit": "A"}
